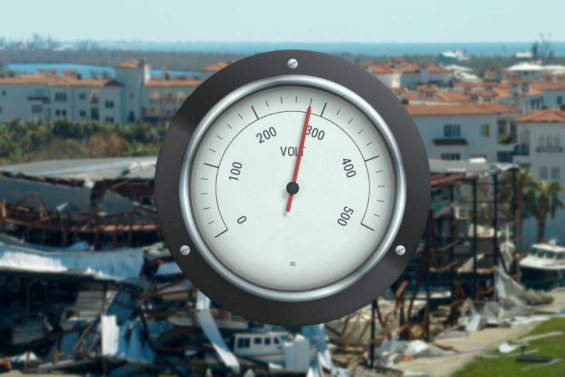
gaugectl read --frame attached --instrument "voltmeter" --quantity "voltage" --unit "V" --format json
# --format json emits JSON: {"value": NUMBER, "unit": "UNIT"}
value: {"value": 280, "unit": "V"}
